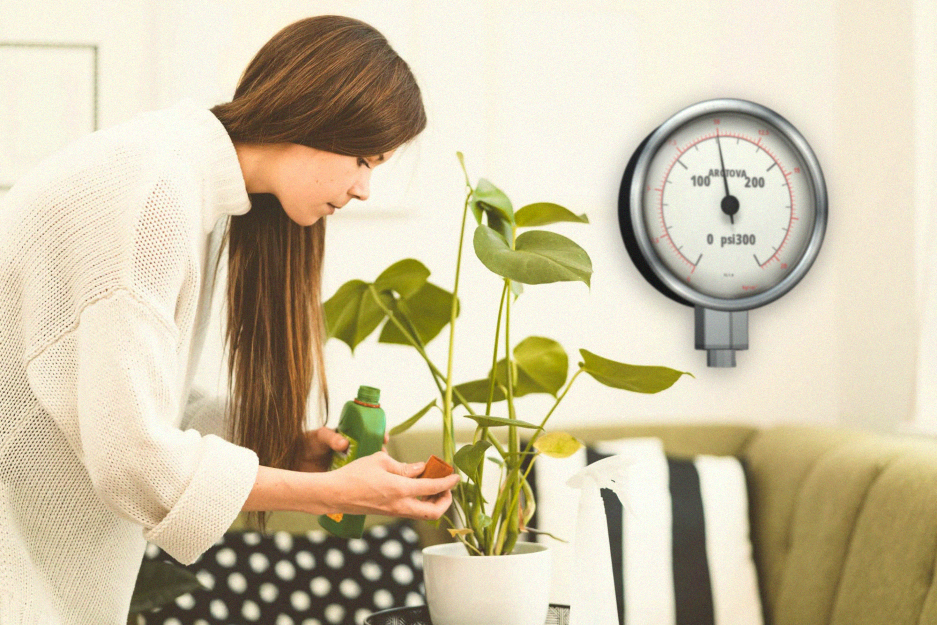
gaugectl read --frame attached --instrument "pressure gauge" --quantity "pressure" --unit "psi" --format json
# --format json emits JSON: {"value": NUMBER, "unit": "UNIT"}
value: {"value": 140, "unit": "psi"}
